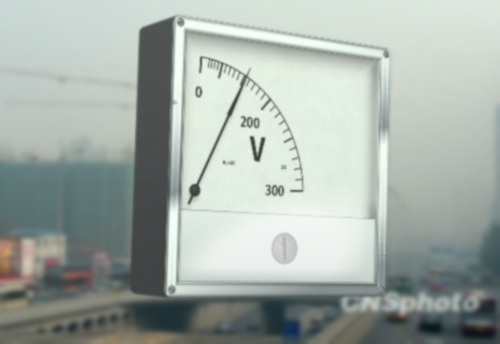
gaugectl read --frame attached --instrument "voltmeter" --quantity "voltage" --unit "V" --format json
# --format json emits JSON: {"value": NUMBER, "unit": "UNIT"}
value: {"value": 150, "unit": "V"}
